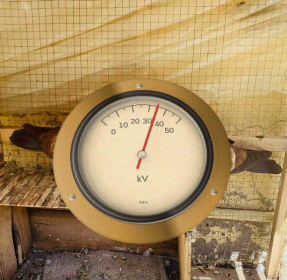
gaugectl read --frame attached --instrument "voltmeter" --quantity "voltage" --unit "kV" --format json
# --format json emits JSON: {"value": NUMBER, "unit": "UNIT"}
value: {"value": 35, "unit": "kV"}
